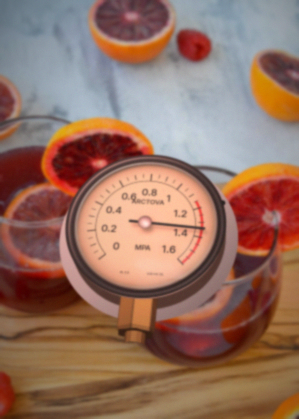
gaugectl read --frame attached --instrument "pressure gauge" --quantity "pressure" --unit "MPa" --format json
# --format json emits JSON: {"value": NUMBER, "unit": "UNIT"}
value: {"value": 1.35, "unit": "MPa"}
